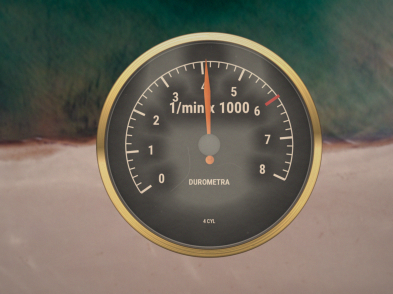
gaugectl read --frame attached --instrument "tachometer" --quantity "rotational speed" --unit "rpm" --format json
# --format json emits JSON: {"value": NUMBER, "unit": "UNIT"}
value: {"value": 4100, "unit": "rpm"}
